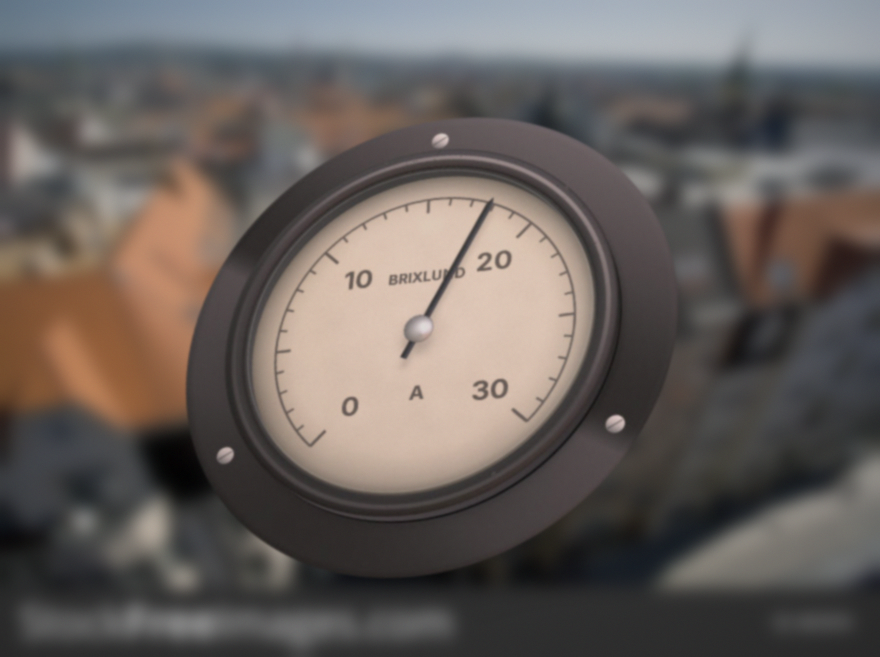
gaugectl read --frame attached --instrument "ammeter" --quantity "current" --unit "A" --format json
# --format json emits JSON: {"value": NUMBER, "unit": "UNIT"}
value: {"value": 18, "unit": "A"}
